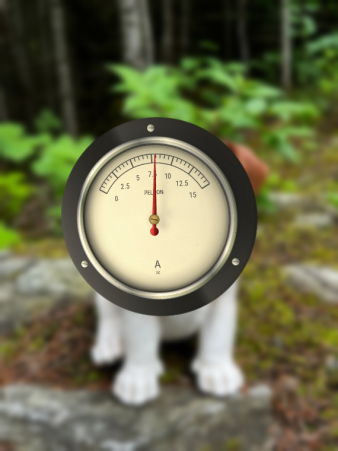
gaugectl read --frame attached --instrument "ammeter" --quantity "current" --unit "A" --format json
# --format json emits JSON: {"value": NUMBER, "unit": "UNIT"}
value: {"value": 8, "unit": "A"}
